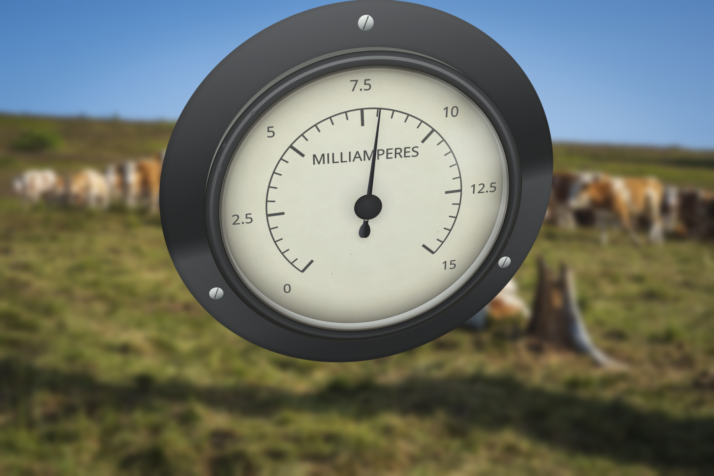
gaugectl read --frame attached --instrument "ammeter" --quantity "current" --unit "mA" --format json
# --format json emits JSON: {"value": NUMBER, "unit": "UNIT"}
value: {"value": 8, "unit": "mA"}
